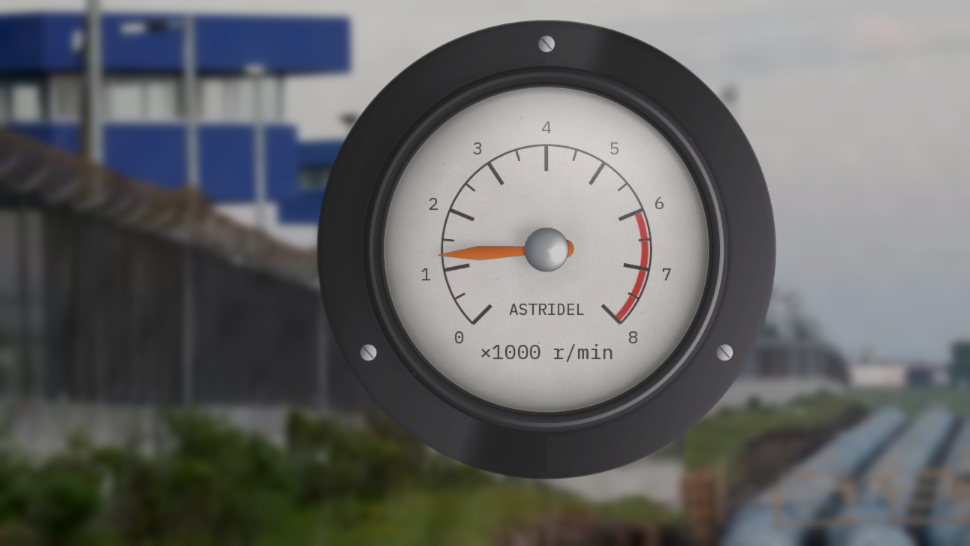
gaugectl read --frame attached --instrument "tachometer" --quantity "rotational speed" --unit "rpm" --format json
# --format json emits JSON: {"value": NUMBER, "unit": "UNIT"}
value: {"value": 1250, "unit": "rpm"}
